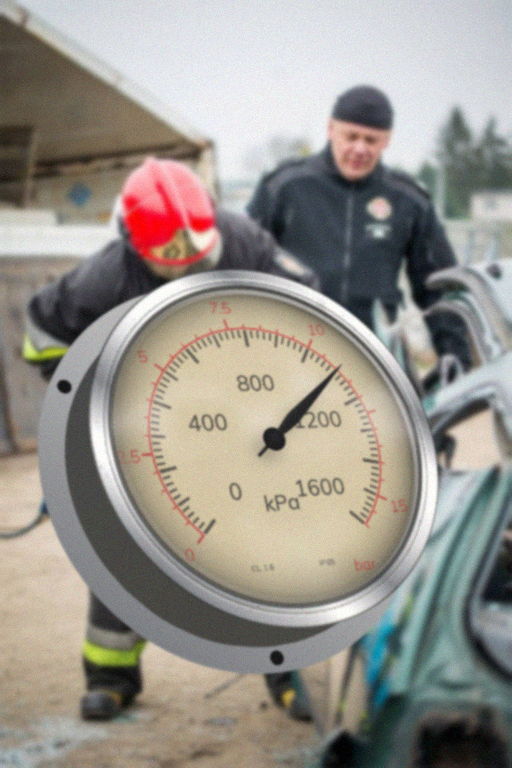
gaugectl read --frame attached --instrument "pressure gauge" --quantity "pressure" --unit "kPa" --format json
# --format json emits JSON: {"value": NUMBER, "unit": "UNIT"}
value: {"value": 1100, "unit": "kPa"}
